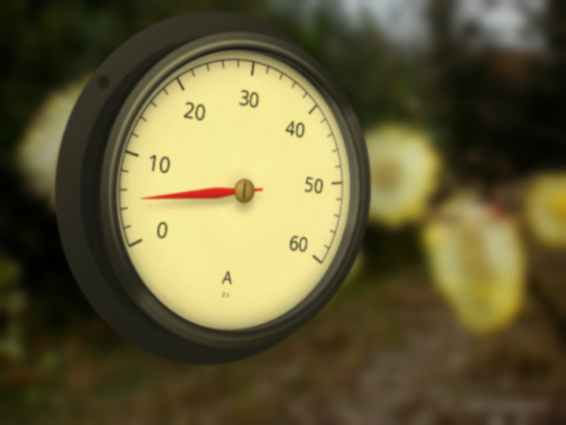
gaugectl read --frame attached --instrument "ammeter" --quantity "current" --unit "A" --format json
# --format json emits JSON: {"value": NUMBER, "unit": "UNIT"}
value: {"value": 5, "unit": "A"}
